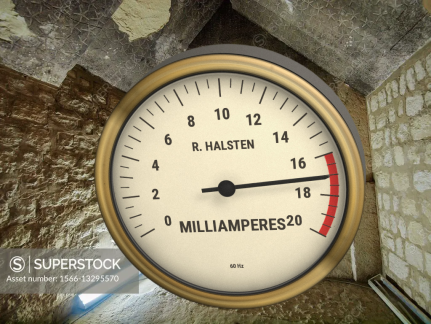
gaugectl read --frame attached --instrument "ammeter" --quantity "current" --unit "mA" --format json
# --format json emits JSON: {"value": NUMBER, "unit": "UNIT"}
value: {"value": 17, "unit": "mA"}
